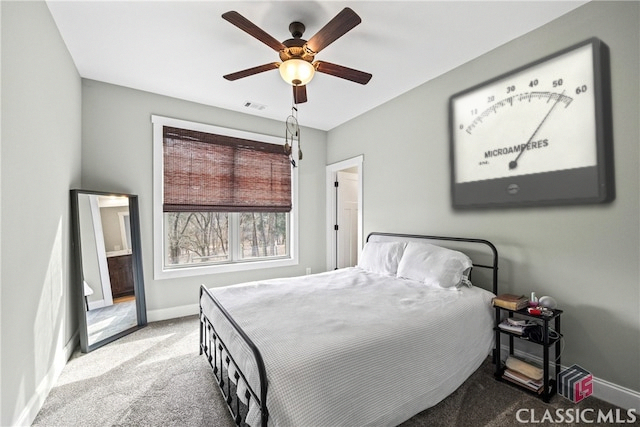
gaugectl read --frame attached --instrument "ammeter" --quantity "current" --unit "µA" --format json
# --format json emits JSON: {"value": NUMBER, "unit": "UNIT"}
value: {"value": 55, "unit": "µA"}
